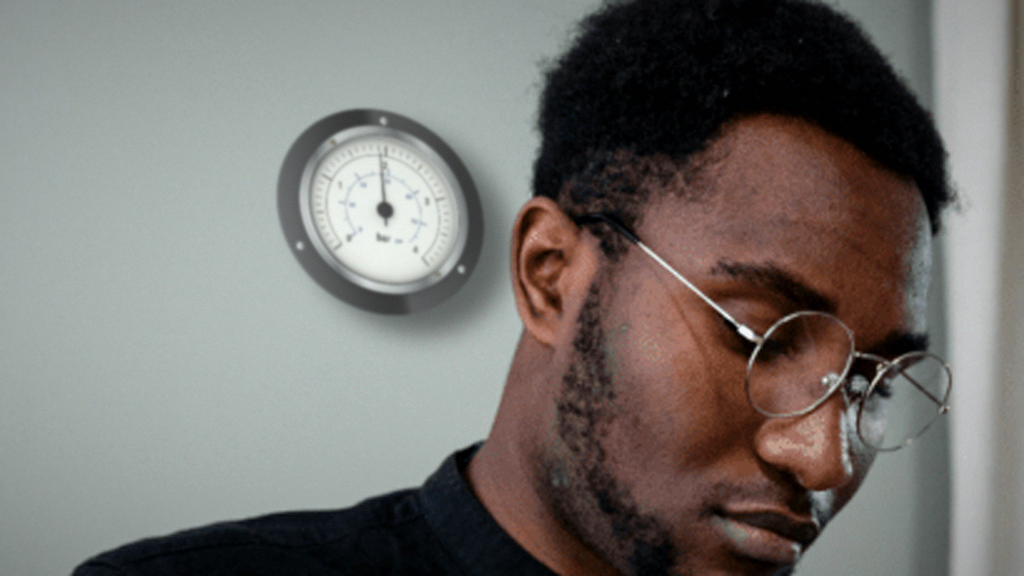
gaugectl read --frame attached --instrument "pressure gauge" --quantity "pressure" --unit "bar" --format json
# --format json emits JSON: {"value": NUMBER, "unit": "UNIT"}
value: {"value": 1.9, "unit": "bar"}
